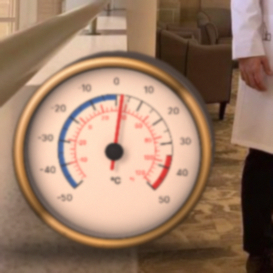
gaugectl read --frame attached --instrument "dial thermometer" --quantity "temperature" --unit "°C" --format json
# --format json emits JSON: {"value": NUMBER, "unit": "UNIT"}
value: {"value": 2.5, "unit": "°C"}
